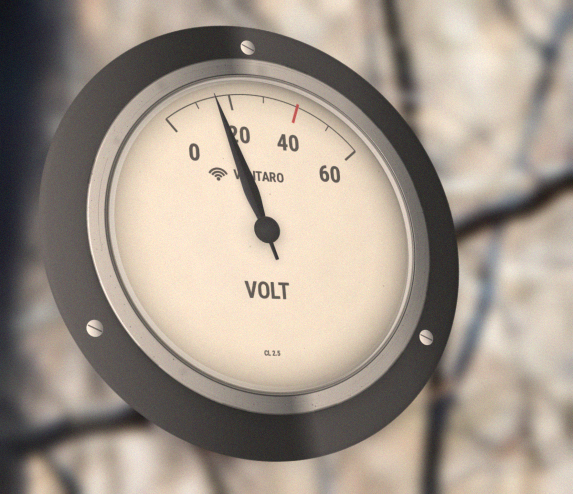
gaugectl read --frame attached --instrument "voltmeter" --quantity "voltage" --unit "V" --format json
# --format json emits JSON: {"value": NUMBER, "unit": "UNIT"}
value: {"value": 15, "unit": "V"}
